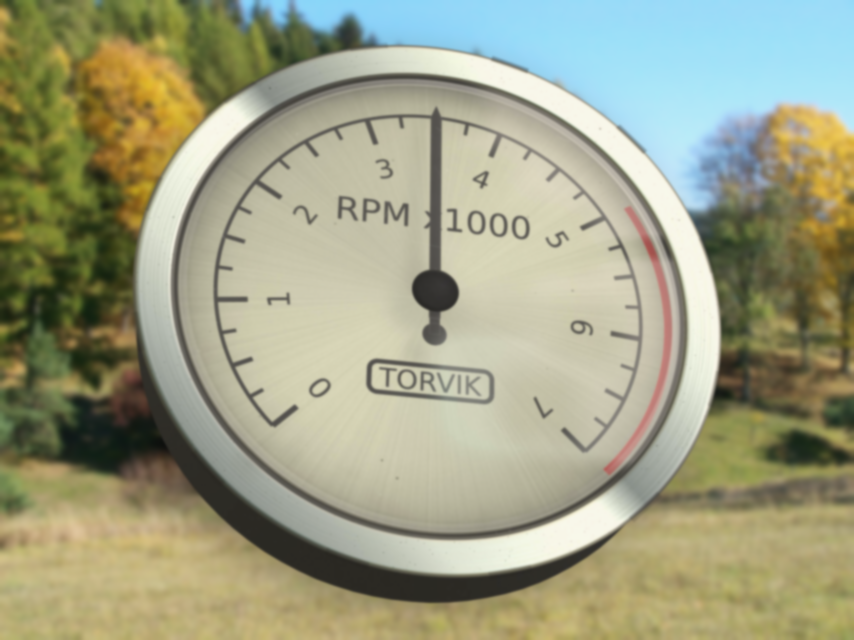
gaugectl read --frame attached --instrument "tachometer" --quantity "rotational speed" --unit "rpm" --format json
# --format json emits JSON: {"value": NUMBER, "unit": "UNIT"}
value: {"value": 3500, "unit": "rpm"}
